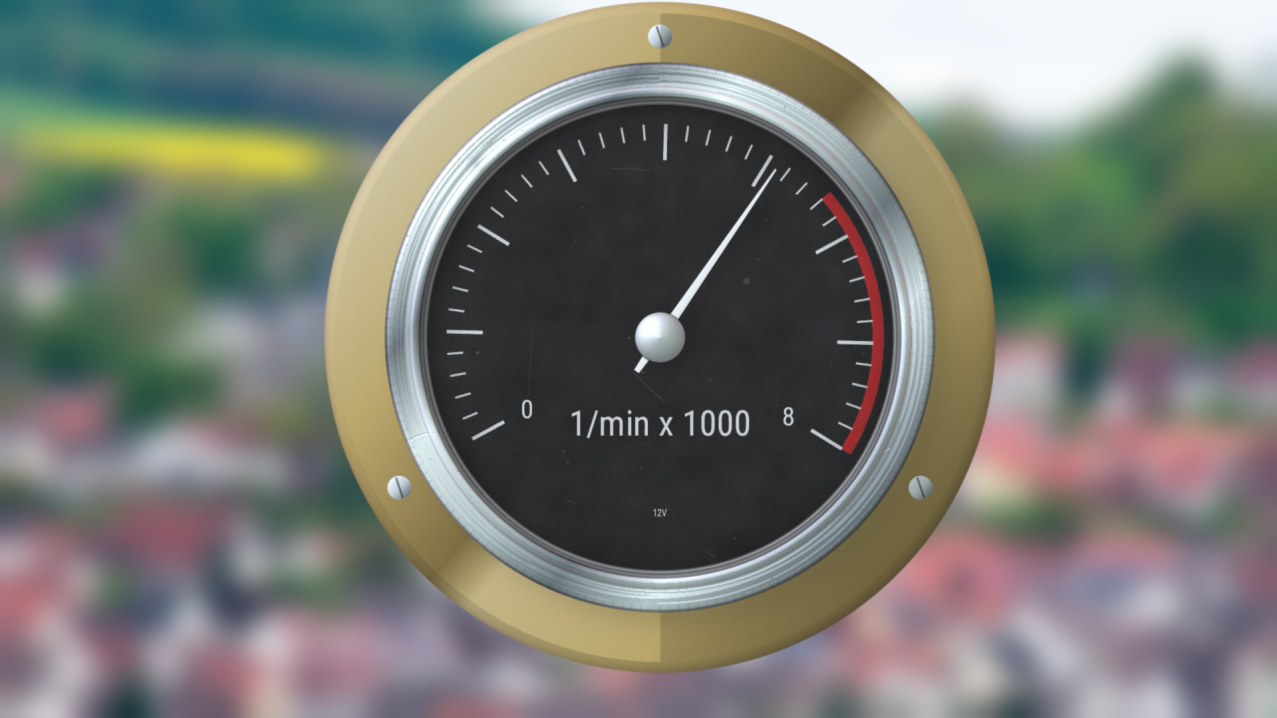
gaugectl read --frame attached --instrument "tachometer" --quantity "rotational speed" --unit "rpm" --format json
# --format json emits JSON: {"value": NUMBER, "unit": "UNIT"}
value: {"value": 5100, "unit": "rpm"}
